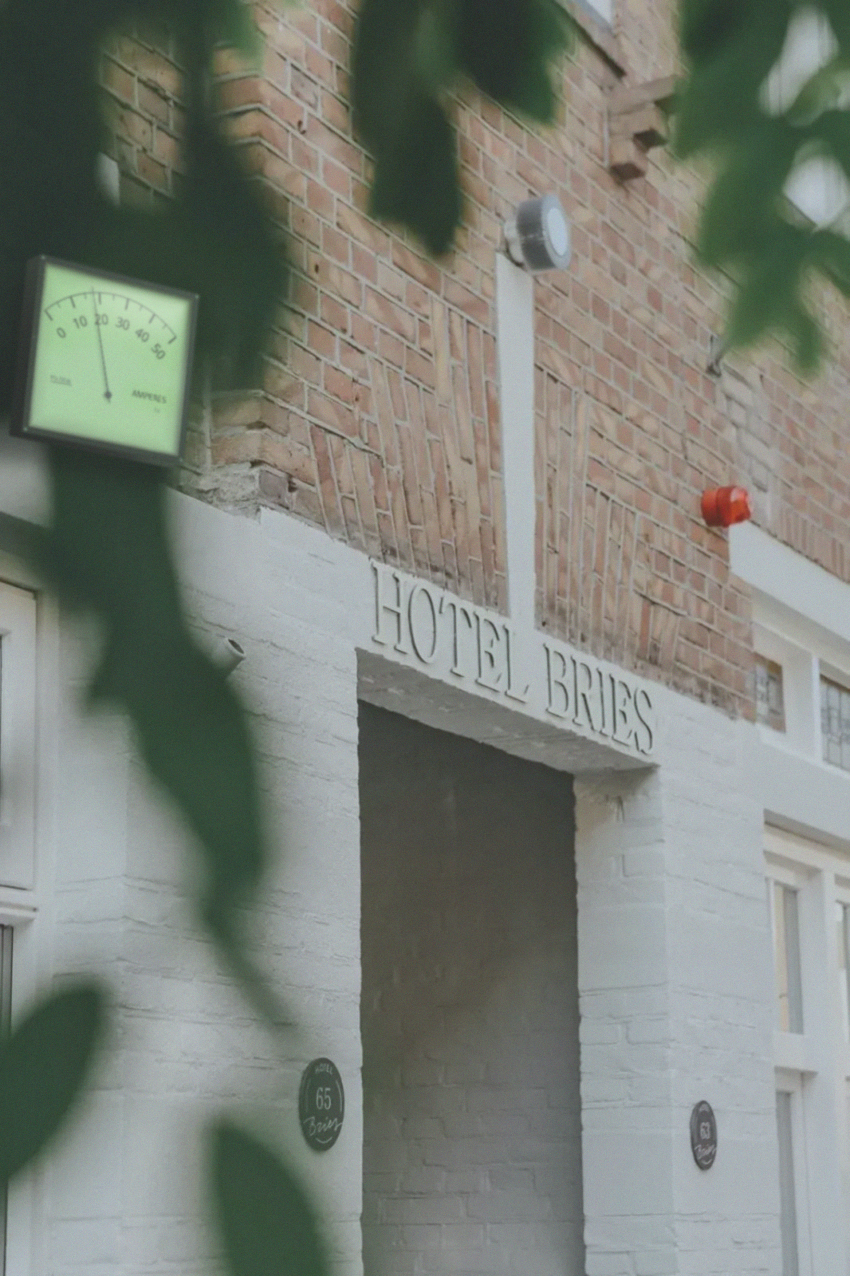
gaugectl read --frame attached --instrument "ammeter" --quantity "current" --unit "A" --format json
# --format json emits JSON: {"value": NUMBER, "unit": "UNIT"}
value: {"value": 17.5, "unit": "A"}
